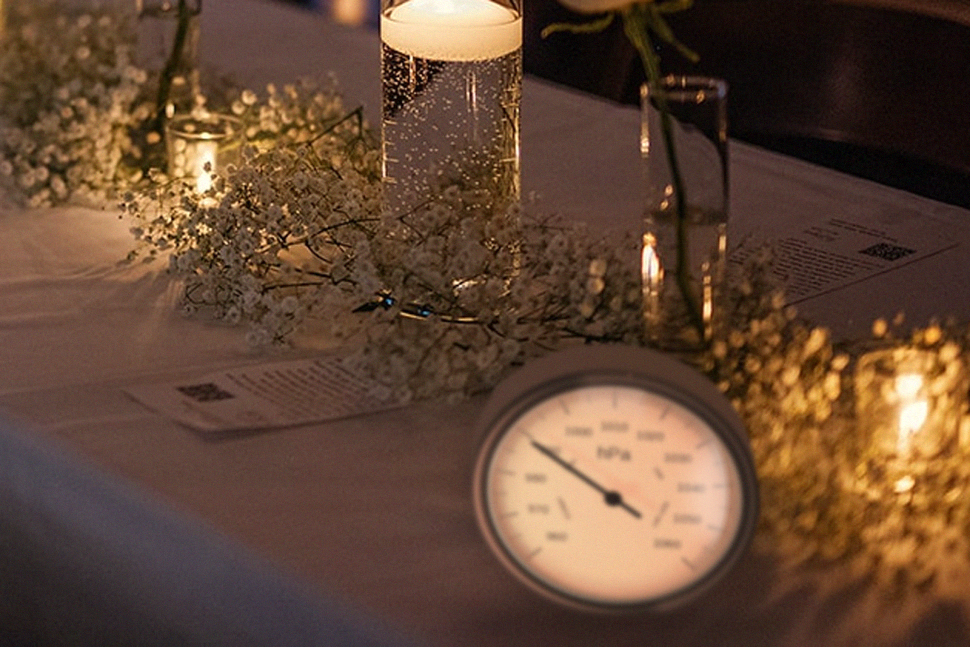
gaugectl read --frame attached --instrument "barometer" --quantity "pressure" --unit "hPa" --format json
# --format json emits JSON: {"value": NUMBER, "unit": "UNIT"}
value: {"value": 990, "unit": "hPa"}
